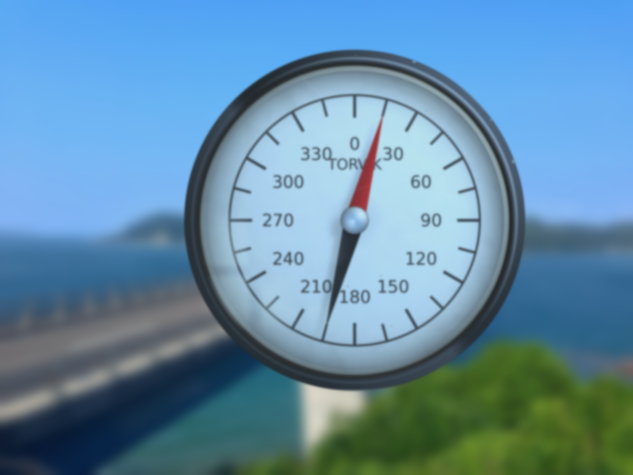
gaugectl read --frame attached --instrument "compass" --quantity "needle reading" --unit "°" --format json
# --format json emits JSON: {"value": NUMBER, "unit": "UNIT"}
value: {"value": 15, "unit": "°"}
